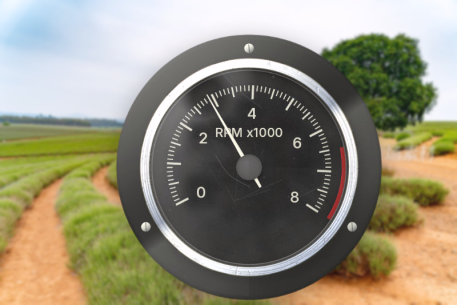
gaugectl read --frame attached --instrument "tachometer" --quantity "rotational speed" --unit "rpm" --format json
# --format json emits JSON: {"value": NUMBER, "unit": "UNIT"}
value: {"value": 2900, "unit": "rpm"}
